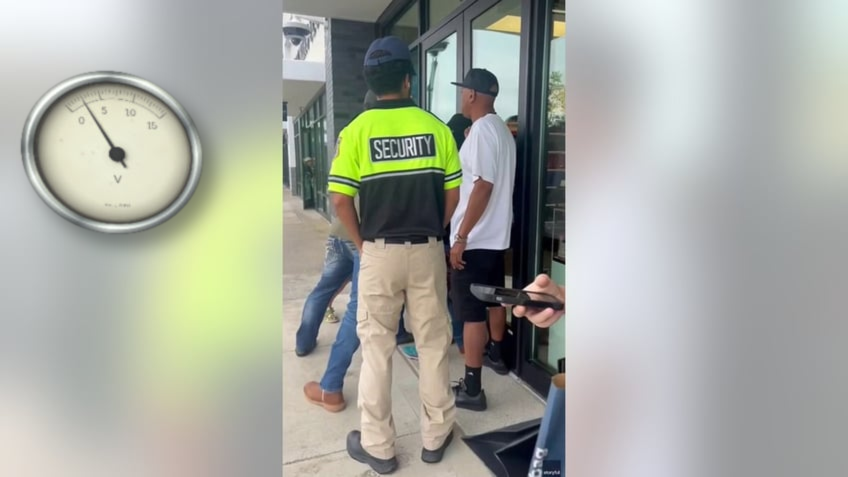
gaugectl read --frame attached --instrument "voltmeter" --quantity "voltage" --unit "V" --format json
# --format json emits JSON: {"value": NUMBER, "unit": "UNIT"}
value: {"value": 2.5, "unit": "V"}
